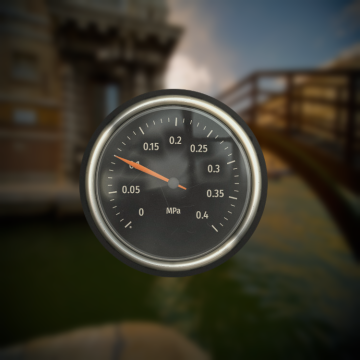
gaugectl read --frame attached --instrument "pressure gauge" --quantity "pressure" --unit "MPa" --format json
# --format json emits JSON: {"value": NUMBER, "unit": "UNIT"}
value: {"value": 0.1, "unit": "MPa"}
